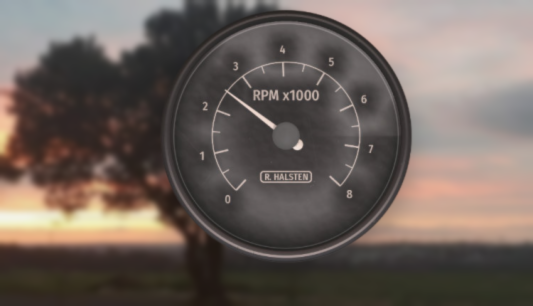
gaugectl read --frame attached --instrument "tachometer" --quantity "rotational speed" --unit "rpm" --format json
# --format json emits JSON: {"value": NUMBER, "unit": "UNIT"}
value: {"value": 2500, "unit": "rpm"}
